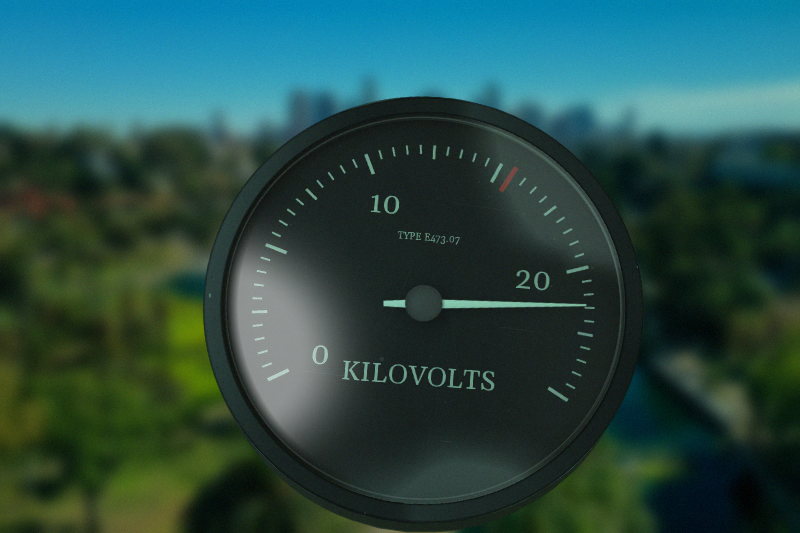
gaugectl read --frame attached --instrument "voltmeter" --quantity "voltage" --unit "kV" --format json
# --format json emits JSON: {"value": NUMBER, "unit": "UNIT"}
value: {"value": 21.5, "unit": "kV"}
